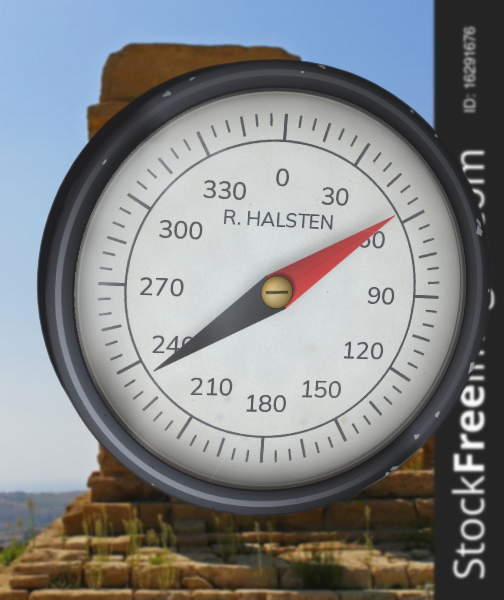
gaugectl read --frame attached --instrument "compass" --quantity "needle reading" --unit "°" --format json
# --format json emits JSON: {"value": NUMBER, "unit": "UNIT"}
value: {"value": 55, "unit": "°"}
